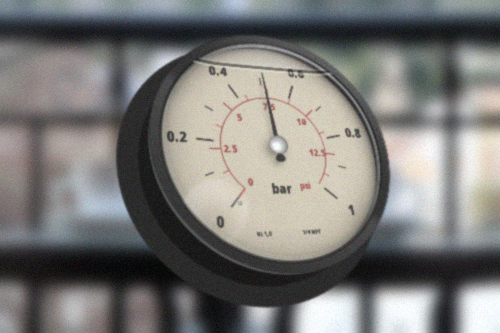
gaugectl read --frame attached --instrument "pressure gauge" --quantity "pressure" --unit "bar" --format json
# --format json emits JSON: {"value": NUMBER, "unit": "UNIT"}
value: {"value": 0.5, "unit": "bar"}
